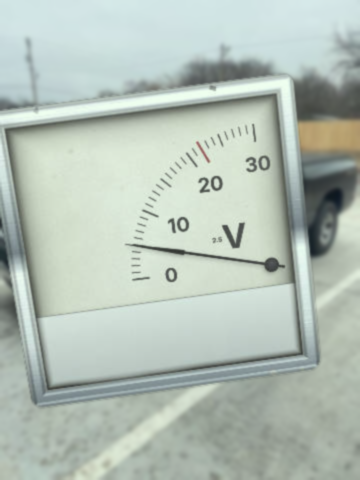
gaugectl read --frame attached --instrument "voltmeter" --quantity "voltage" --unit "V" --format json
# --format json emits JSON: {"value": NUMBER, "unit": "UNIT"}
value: {"value": 5, "unit": "V"}
